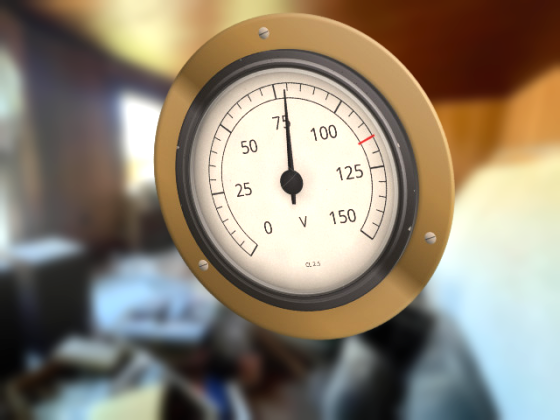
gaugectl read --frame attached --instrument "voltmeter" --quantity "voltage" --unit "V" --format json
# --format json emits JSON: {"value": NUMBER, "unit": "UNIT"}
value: {"value": 80, "unit": "V"}
